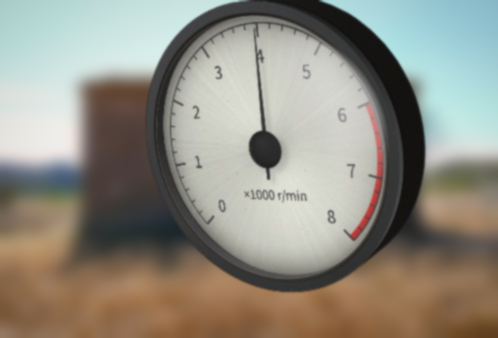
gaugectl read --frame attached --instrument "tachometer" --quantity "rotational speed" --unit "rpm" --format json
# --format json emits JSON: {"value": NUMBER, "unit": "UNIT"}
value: {"value": 4000, "unit": "rpm"}
